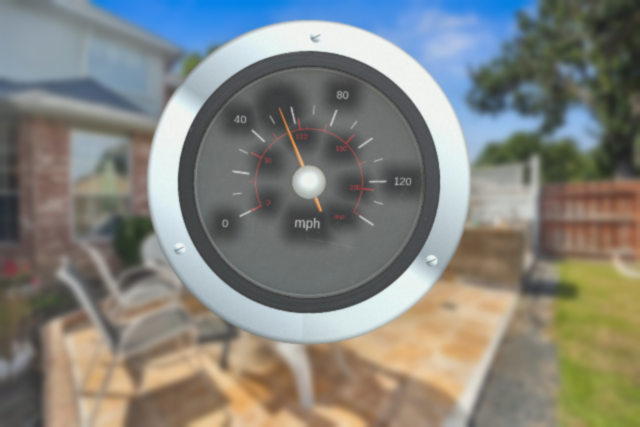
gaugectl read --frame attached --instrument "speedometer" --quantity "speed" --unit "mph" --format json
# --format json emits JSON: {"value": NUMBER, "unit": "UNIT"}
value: {"value": 55, "unit": "mph"}
